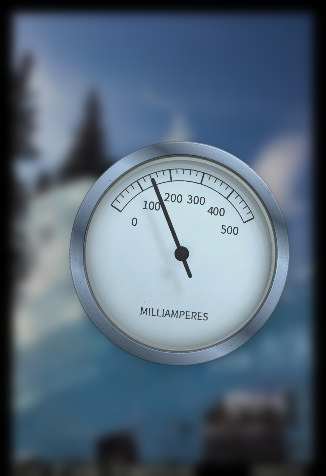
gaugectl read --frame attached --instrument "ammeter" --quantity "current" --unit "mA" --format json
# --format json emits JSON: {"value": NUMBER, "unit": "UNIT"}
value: {"value": 140, "unit": "mA"}
